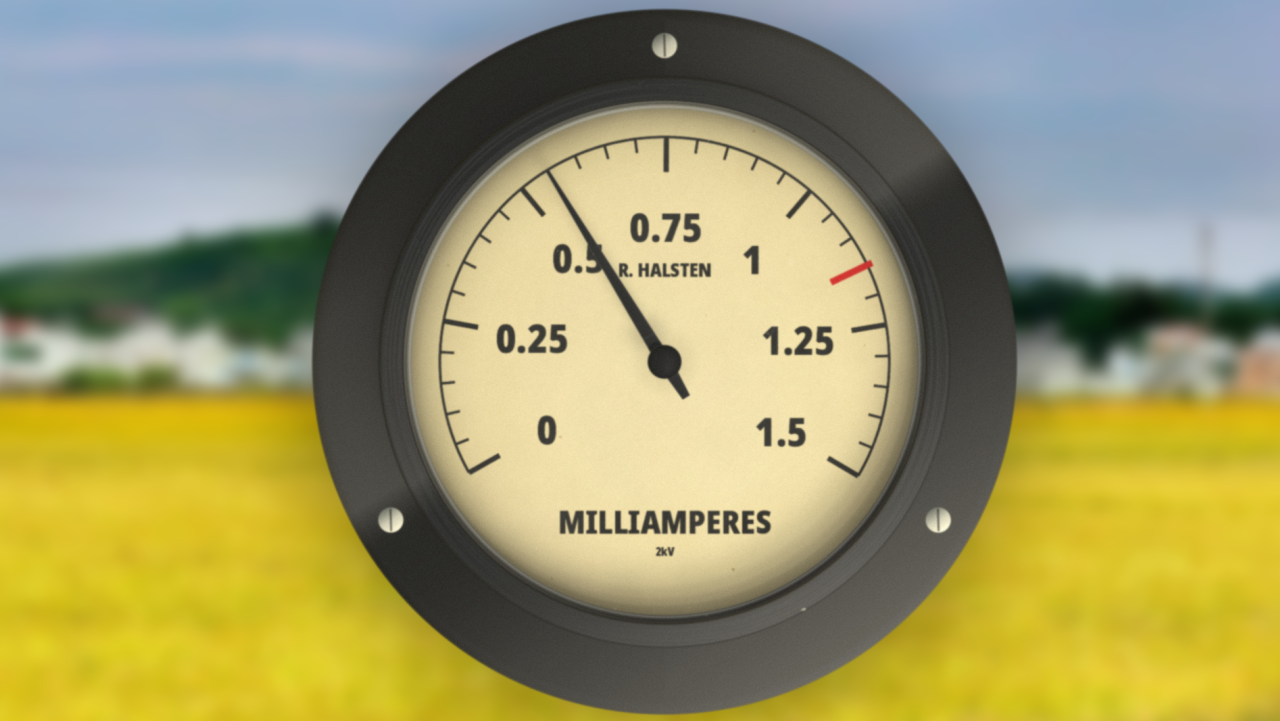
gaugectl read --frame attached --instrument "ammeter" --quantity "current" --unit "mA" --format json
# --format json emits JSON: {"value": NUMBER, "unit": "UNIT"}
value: {"value": 0.55, "unit": "mA"}
